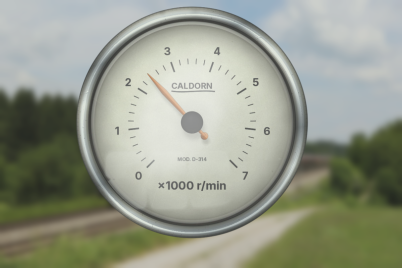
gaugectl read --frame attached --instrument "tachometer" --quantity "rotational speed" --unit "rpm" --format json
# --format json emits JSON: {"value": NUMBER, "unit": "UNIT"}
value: {"value": 2400, "unit": "rpm"}
